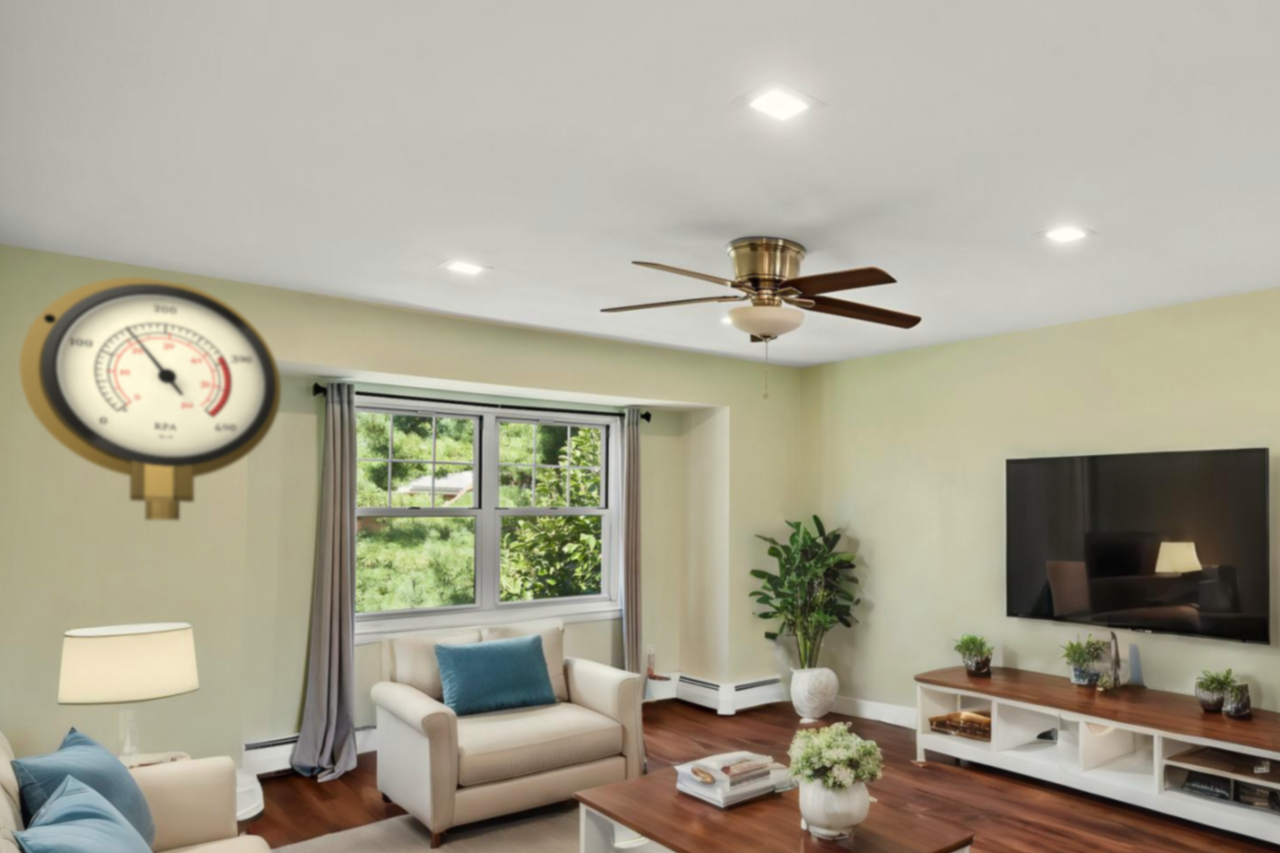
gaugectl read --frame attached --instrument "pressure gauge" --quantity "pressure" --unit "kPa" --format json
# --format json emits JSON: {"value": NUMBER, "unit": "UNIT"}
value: {"value": 150, "unit": "kPa"}
